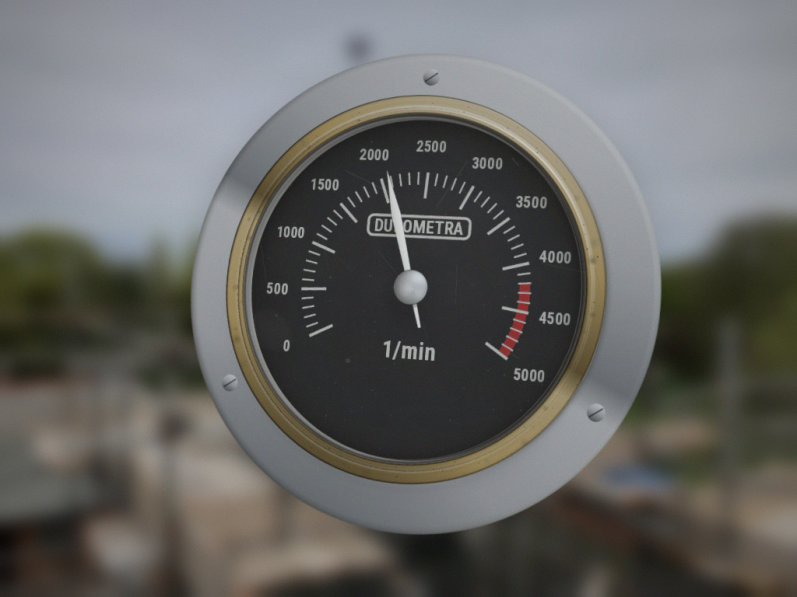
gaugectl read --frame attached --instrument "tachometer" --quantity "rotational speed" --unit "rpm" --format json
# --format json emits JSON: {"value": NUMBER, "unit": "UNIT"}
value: {"value": 2100, "unit": "rpm"}
